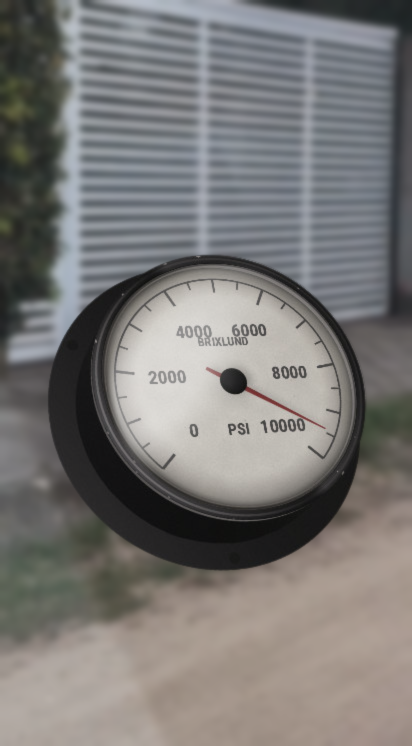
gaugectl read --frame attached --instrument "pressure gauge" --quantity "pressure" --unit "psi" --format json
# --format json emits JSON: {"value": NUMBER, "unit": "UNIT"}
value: {"value": 9500, "unit": "psi"}
